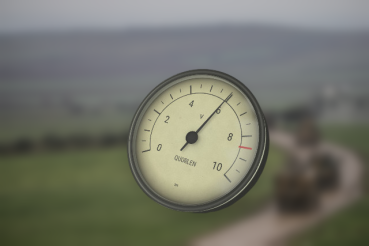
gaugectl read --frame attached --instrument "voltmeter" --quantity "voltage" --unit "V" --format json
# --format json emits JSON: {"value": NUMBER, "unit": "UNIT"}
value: {"value": 6, "unit": "V"}
